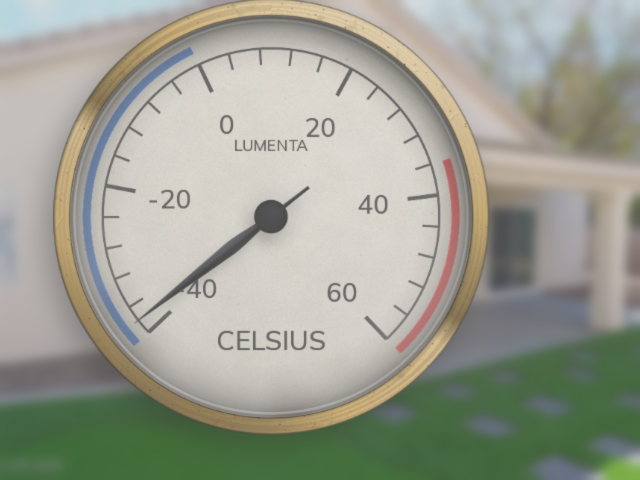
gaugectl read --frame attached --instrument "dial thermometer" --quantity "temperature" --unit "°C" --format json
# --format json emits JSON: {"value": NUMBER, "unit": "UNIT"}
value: {"value": -38, "unit": "°C"}
